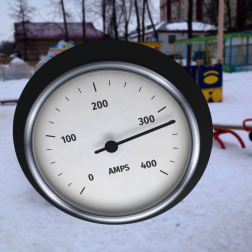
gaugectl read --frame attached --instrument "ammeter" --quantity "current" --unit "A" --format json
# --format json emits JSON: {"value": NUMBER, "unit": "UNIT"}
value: {"value": 320, "unit": "A"}
